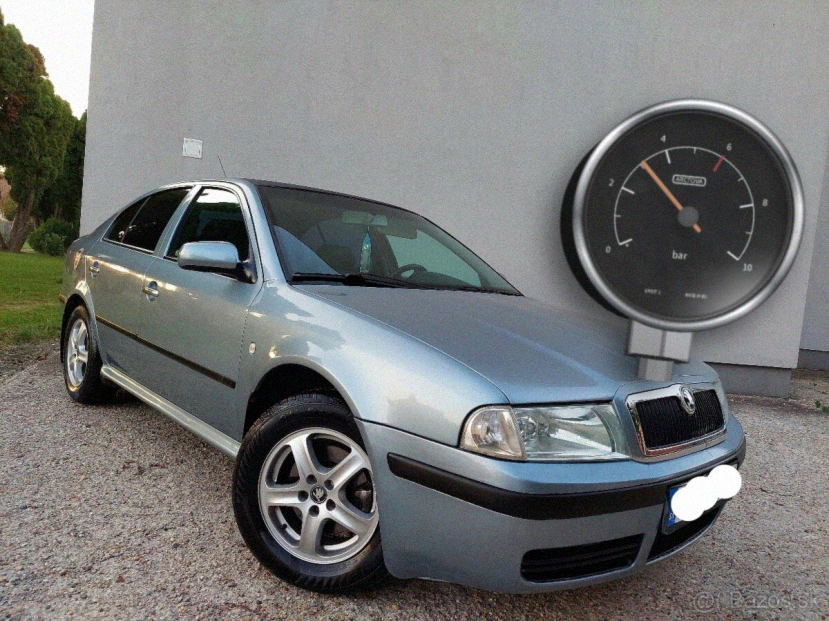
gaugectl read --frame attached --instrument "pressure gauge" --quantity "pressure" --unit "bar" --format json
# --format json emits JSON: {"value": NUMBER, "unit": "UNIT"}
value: {"value": 3, "unit": "bar"}
